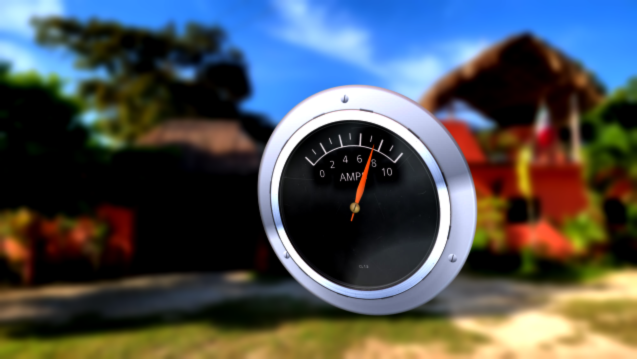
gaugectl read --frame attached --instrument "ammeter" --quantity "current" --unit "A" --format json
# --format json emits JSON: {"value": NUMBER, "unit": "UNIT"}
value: {"value": 7.5, "unit": "A"}
